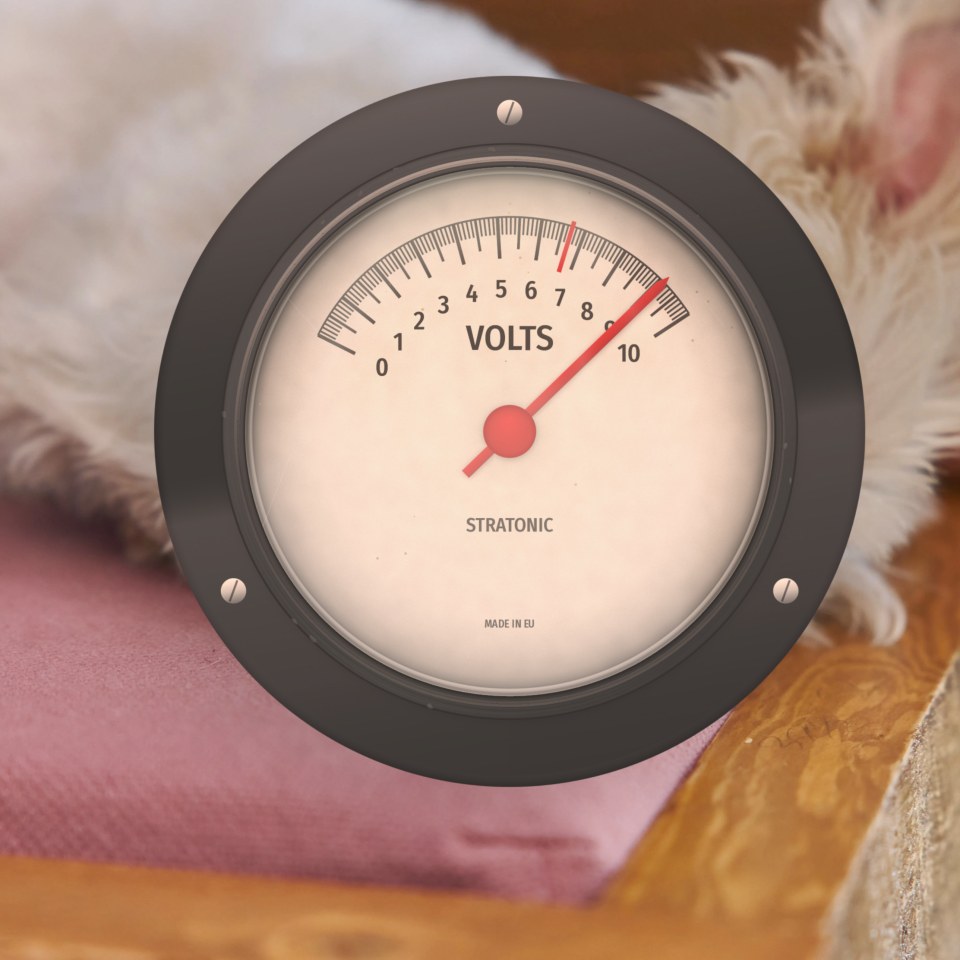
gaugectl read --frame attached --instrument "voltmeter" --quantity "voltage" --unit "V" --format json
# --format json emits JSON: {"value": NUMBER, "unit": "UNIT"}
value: {"value": 9.1, "unit": "V"}
